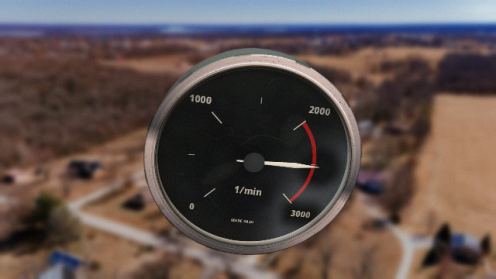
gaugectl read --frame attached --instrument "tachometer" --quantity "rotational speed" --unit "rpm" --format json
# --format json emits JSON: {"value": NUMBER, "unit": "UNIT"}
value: {"value": 2500, "unit": "rpm"}
